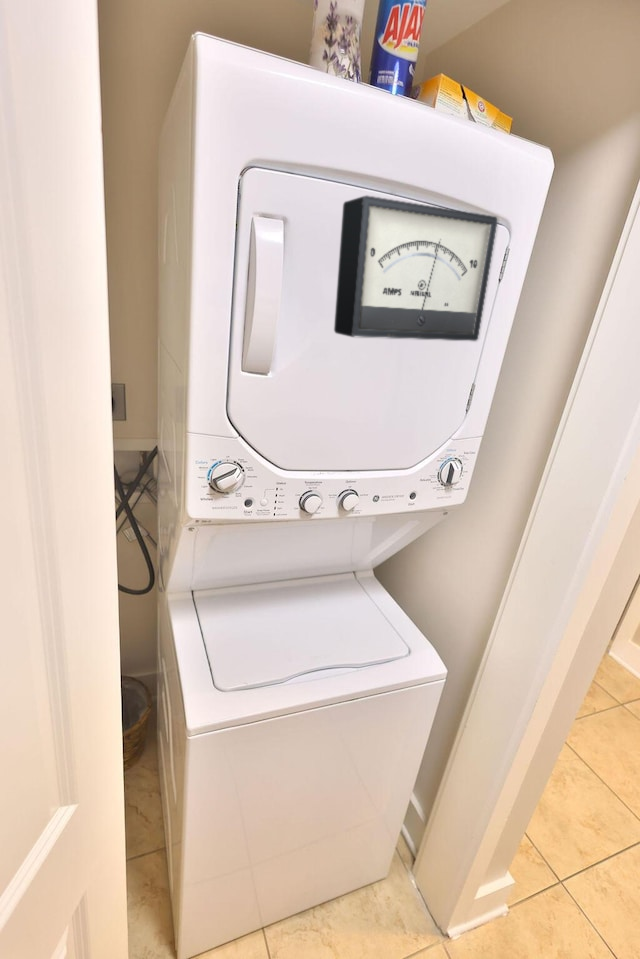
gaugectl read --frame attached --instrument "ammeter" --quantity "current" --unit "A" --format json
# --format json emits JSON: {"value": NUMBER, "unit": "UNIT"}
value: {"value": 6, "unit": "A"}
